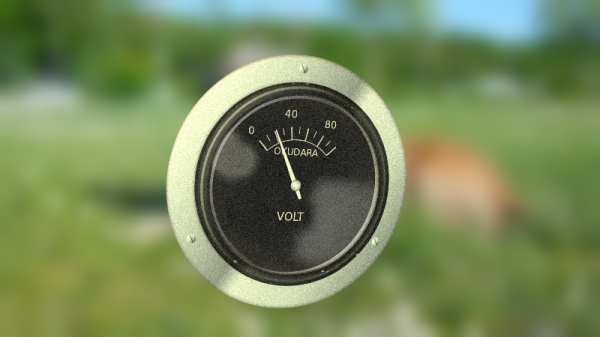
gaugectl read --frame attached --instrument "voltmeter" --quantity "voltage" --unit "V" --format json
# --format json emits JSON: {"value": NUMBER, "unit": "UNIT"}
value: {"value": 20, "unit": "V"}
